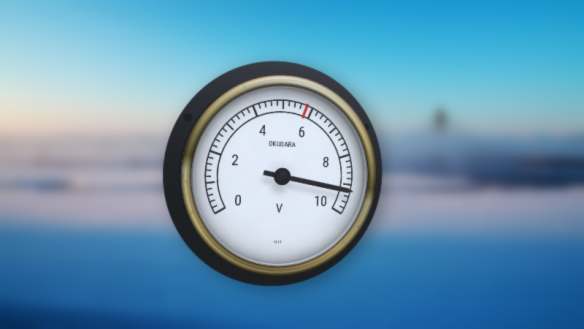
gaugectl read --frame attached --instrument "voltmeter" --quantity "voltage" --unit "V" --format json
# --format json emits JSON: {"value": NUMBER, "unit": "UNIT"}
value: {"value": 9.2, "unit": "V"}
